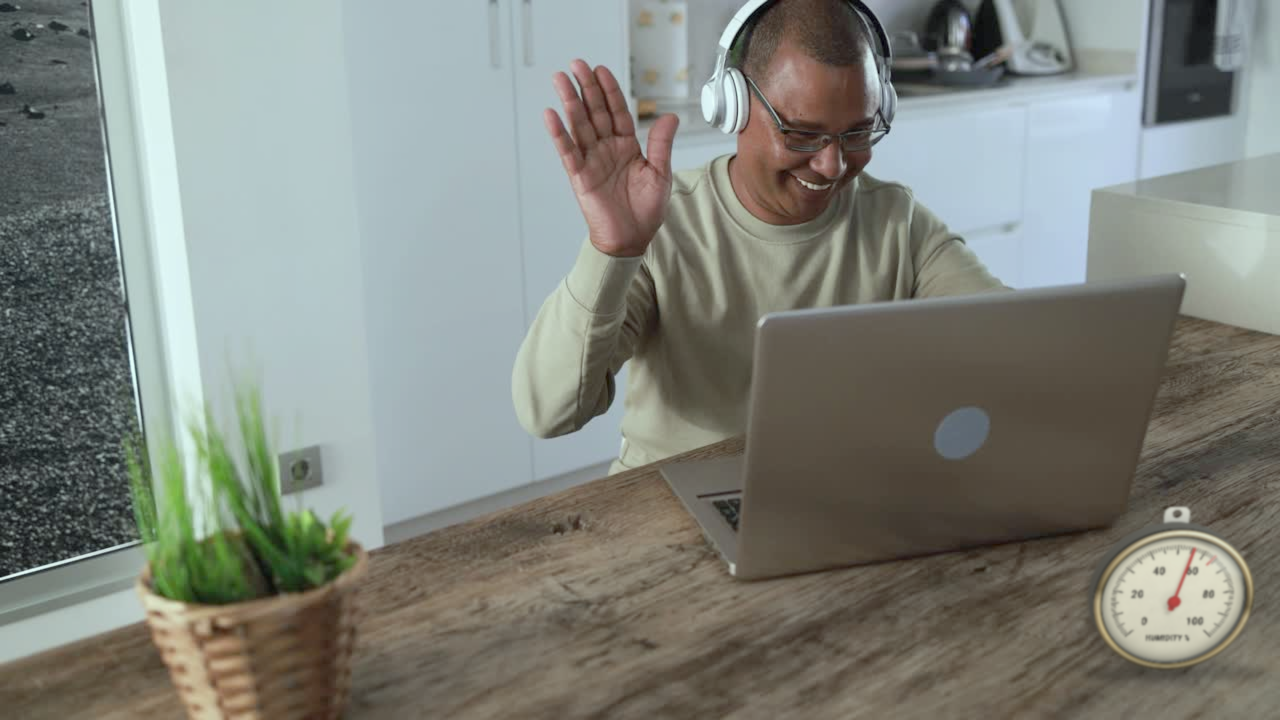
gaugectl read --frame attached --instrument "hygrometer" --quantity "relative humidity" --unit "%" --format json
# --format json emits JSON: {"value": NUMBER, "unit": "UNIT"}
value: {"value": 55, "unit": "%"}
